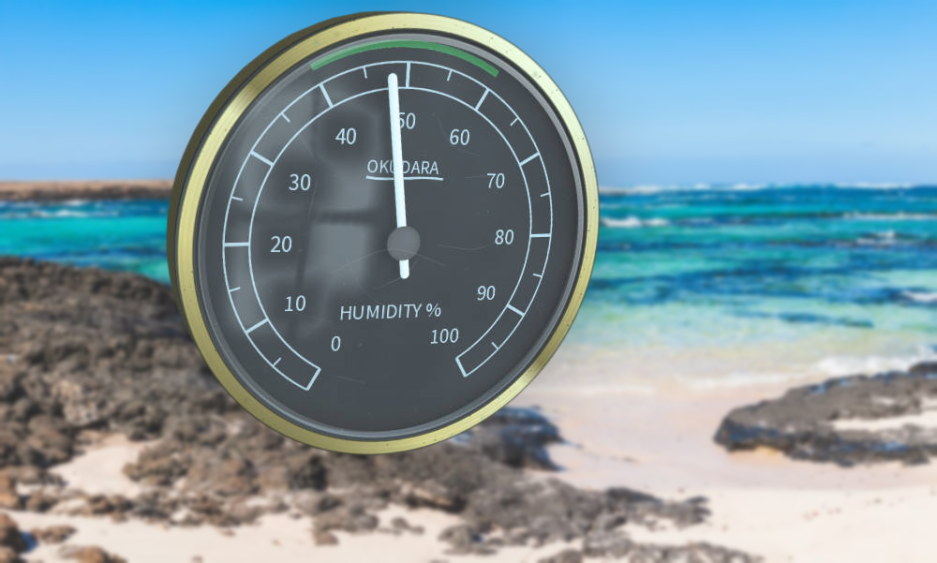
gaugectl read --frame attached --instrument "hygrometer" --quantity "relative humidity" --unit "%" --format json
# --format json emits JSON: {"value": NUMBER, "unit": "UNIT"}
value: {"value": 47.5, "unit": "%"}
